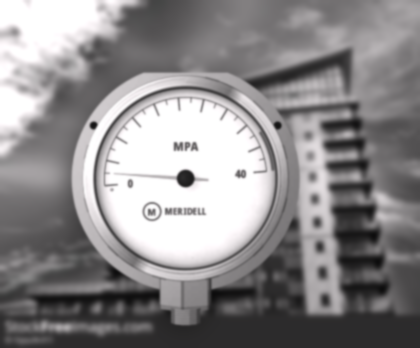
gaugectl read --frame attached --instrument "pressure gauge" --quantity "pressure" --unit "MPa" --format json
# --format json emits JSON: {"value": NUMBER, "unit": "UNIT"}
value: {"value": 2, "unit": "MPa"}
